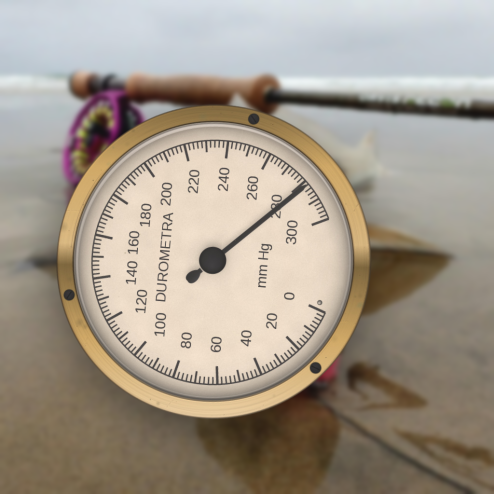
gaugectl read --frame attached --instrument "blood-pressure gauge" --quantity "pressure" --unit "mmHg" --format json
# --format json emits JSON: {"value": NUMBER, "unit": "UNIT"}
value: {"value": 282, "unit": "mmHg"}
